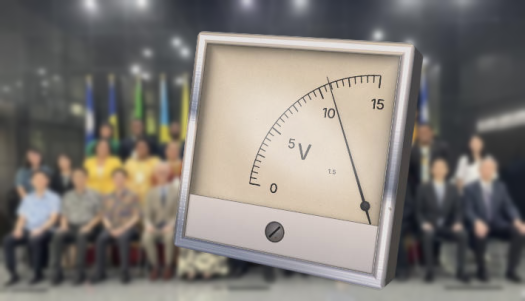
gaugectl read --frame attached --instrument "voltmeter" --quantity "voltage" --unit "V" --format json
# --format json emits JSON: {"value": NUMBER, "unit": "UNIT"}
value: {"value": 11, "unit": "V"}
